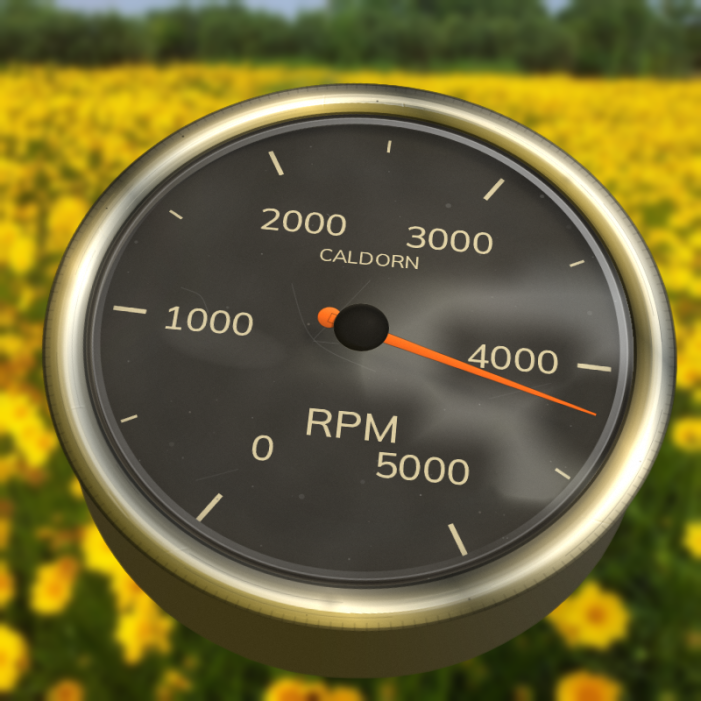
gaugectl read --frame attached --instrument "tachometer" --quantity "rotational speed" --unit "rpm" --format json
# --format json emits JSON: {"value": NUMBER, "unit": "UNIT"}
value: {"value": 4250, "unit": "rpm"}
